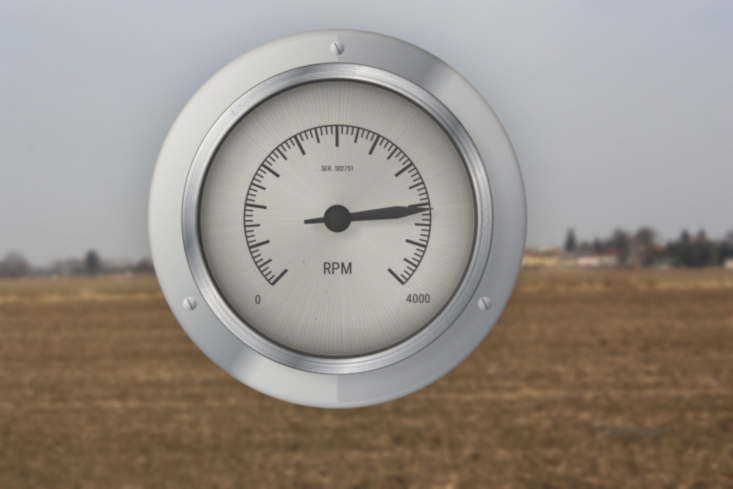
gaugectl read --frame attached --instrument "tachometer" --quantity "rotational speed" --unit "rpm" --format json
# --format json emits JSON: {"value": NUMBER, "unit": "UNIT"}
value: {"value": 3250, "unit": "rpm"}
